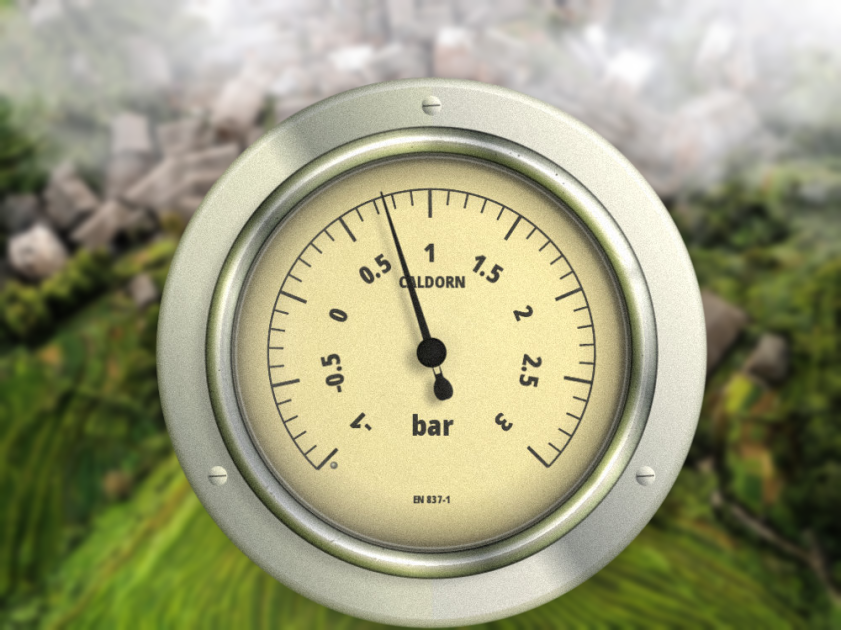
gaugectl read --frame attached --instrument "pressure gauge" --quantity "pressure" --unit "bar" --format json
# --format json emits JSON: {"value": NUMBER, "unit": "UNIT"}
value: {"value": 0.75, "unit": "bar"}
